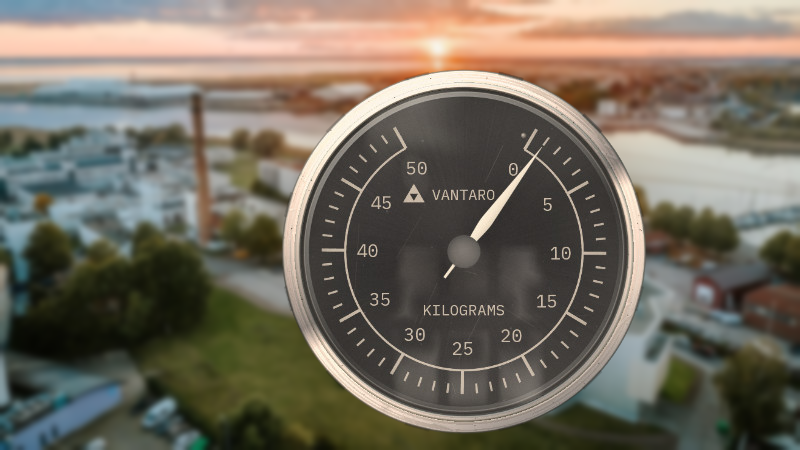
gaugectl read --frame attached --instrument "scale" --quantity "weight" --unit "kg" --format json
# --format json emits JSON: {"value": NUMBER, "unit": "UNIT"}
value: {"value": 1, "unit": "kg"}
